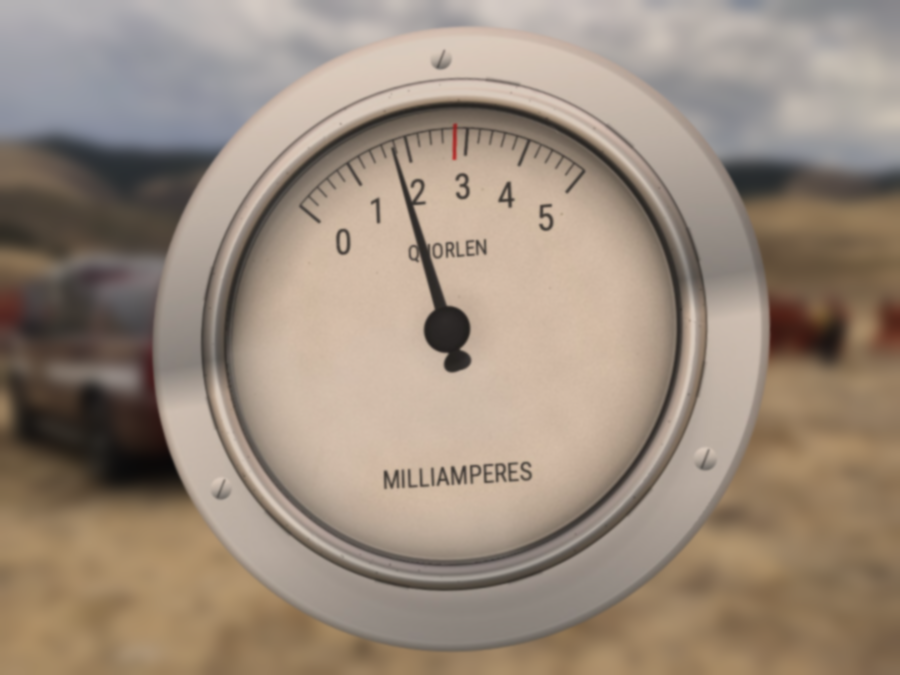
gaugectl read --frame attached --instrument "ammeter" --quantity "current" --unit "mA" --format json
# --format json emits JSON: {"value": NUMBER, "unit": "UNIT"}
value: {"value": 1.8, "unit": "mA"}
